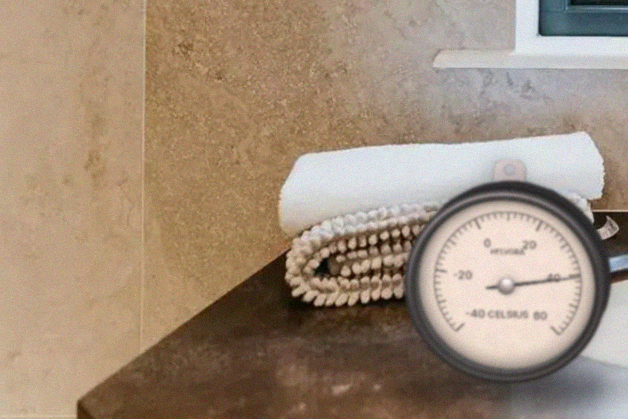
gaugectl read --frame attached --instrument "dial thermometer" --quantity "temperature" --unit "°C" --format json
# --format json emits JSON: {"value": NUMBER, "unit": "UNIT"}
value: {"value": 40, "unit": "°C"}
